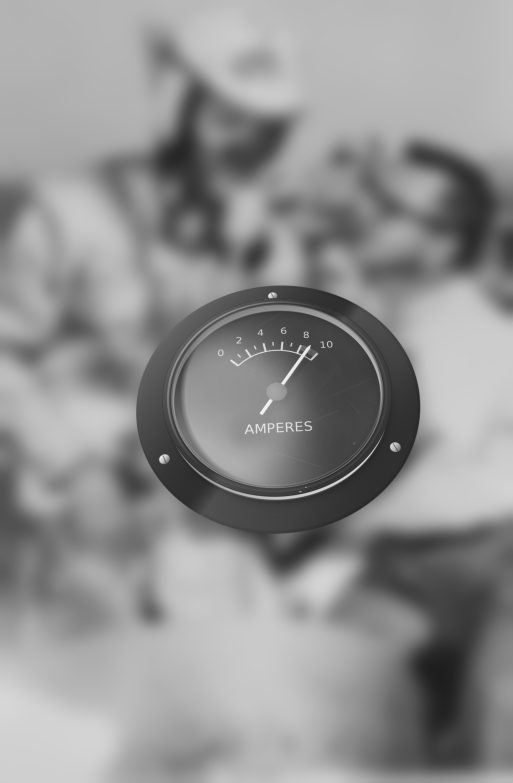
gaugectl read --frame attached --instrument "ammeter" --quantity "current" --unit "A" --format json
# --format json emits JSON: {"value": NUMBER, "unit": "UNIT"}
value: {"value": 9, "unit": "A"}
